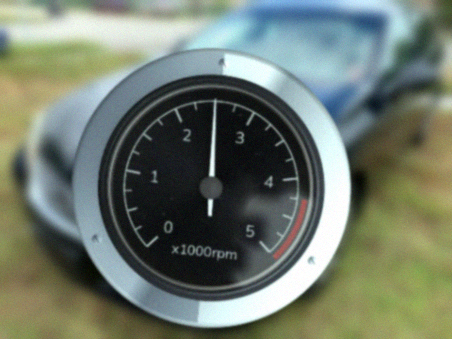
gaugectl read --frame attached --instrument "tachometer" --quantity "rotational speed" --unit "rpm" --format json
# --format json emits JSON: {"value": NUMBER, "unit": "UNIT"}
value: {"value": 2500, "unit": "rpm"}
